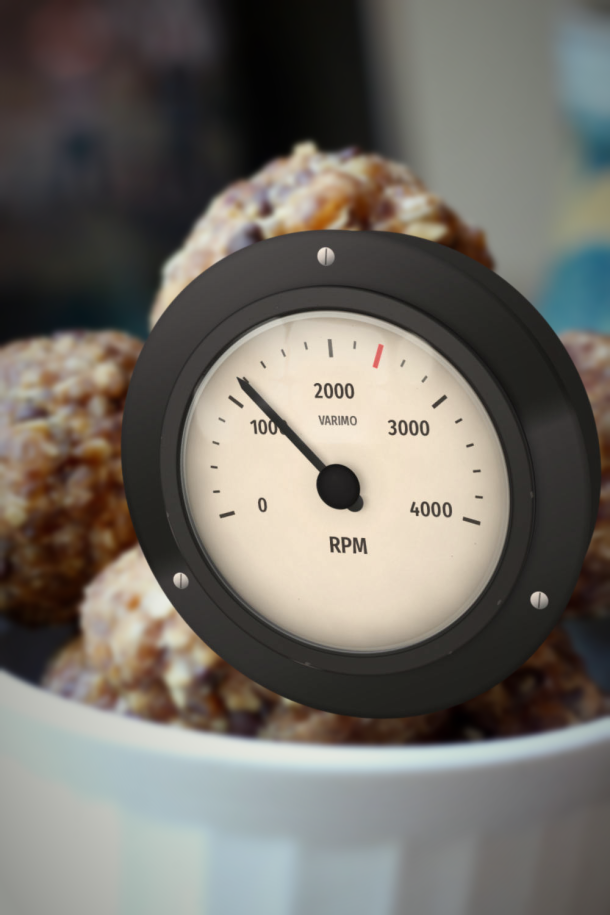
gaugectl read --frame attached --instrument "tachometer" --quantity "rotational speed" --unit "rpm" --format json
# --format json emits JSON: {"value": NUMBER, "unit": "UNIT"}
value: {"value": 1200, "unit": "rpm"}
